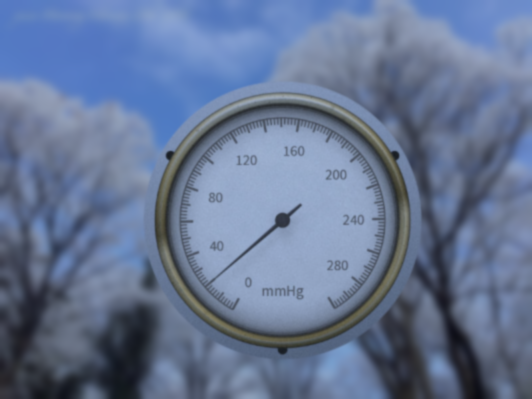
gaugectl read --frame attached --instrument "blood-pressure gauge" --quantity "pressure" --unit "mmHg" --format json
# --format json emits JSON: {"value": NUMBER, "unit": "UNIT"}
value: {"value": 20, "unit": "mmHg"}
